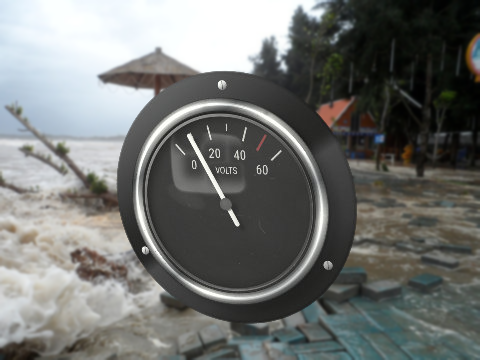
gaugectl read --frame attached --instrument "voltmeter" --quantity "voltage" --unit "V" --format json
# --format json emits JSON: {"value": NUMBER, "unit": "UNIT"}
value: {"value": 10, "unit": "V"}
